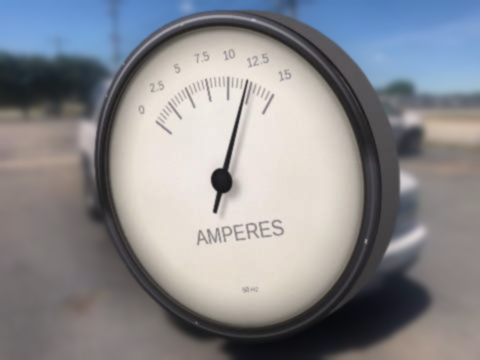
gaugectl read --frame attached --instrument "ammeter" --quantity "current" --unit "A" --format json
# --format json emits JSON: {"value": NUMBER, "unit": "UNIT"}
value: {"value": 12.5, "unit": "A"}
